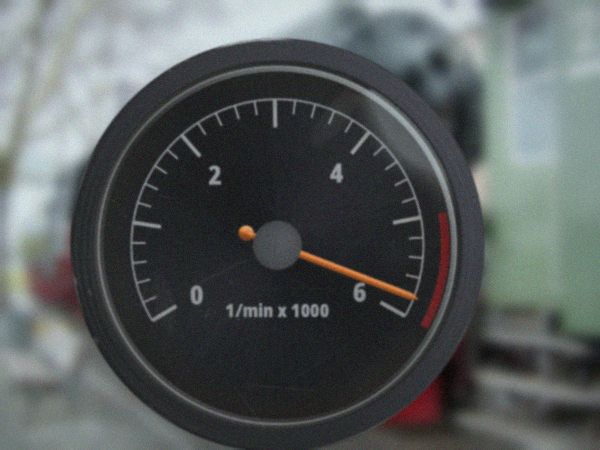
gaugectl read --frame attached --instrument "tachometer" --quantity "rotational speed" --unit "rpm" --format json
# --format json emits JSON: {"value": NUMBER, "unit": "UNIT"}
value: {"value": 5800, "unit": "rpm"}
